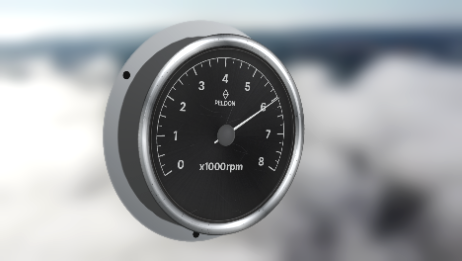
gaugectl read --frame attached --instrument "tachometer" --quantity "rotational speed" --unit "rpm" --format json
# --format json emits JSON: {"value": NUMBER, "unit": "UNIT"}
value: {"value": 6000, "unit": "rpm"}
